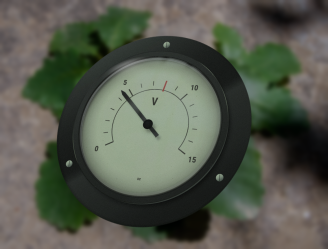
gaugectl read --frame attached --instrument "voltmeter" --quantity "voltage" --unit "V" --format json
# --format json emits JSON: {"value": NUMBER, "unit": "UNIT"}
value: {"value": 4.5, "unit": "V"}
